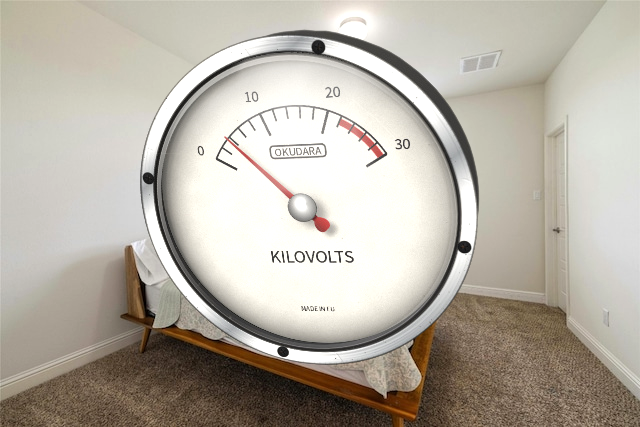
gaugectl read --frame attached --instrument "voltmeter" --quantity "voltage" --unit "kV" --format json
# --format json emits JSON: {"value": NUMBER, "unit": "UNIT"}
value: {"value": 4, "unit": "kV"}
